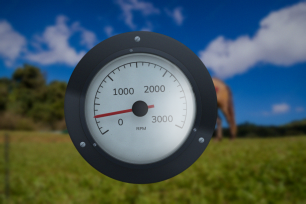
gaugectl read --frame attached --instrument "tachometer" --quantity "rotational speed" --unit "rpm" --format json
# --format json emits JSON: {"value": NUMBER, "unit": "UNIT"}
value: {"value": 300, "unit": "rpm"}
